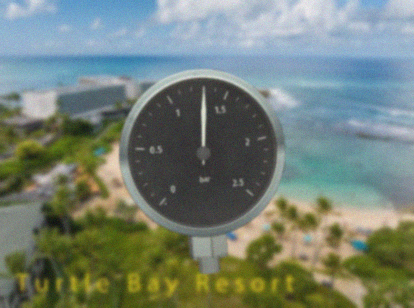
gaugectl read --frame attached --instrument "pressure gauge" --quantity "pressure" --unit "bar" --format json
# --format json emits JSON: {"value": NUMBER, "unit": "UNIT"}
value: {"value": 1.3, "unit": "bar"}
